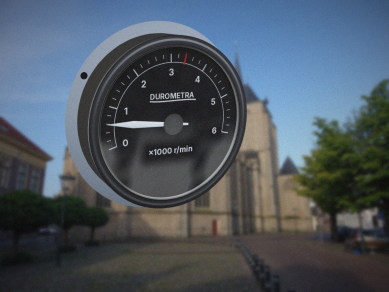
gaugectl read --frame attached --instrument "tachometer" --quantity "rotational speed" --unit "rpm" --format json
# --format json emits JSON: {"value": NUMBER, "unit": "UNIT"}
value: {"value": 600, "unit": "rpm"}
